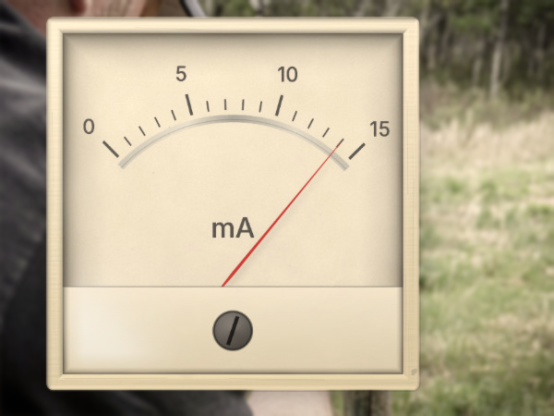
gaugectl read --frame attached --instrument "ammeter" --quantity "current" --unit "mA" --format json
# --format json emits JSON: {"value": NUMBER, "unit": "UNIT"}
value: {"value": 14, "unit": "mA"}
